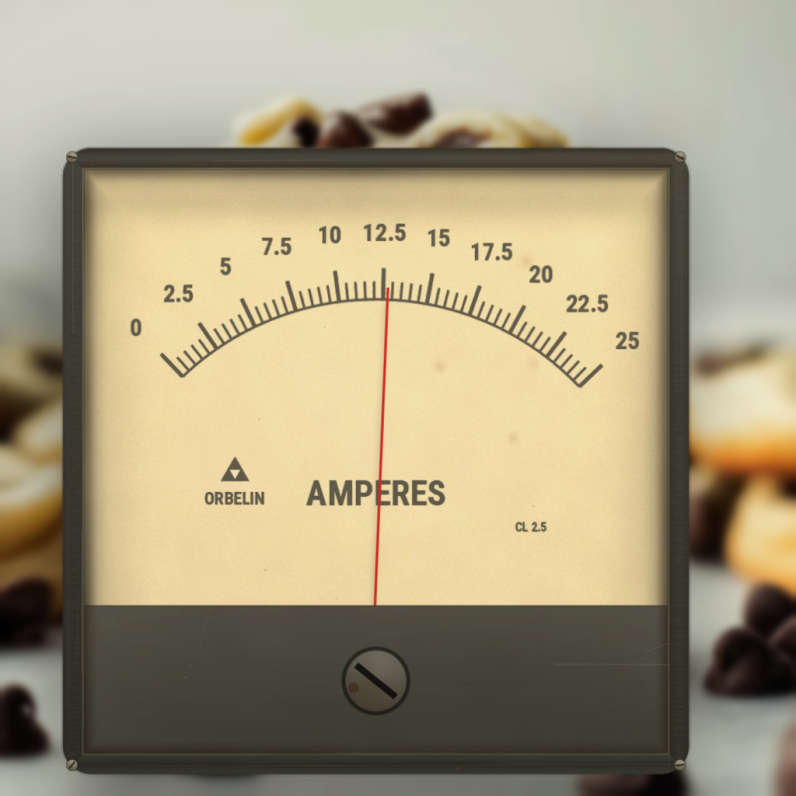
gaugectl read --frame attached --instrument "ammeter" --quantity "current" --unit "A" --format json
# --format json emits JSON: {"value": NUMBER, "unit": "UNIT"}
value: {"value": 12.75, "unit": "A"}
